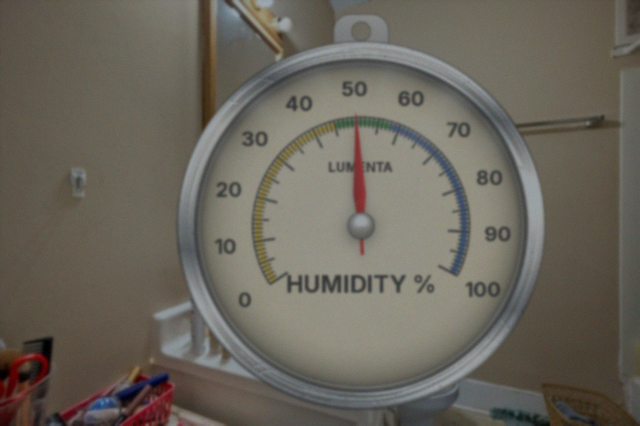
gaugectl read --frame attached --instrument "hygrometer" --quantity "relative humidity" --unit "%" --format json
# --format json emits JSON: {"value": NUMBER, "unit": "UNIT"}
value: {"value": 50, "unit": "%"}
